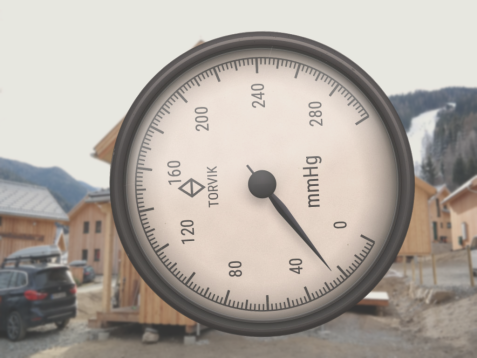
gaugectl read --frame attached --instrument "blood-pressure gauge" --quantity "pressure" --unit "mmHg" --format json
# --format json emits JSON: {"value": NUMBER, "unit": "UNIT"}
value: {"value": 24, "unit": "mmHg"}
